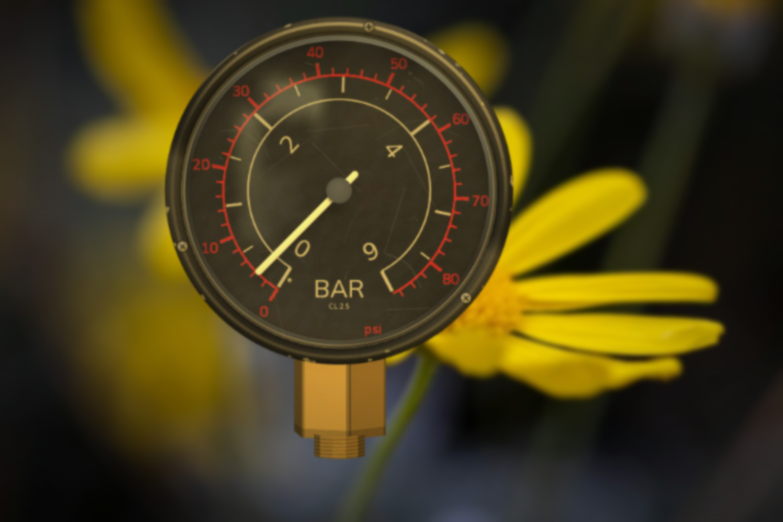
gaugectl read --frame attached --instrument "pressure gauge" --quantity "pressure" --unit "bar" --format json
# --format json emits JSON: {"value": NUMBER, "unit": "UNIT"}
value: {"value": 0.25, "unit": "bar"}
